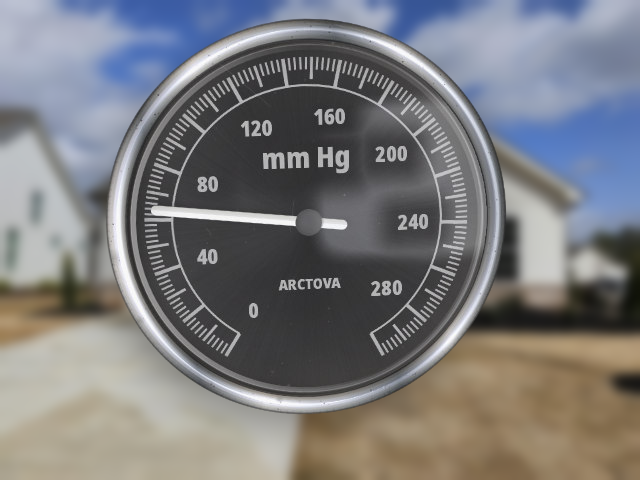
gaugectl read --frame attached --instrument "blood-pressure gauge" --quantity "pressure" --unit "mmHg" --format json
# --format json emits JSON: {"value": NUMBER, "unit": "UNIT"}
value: {"value": 64, "unit": "mmHg"}
